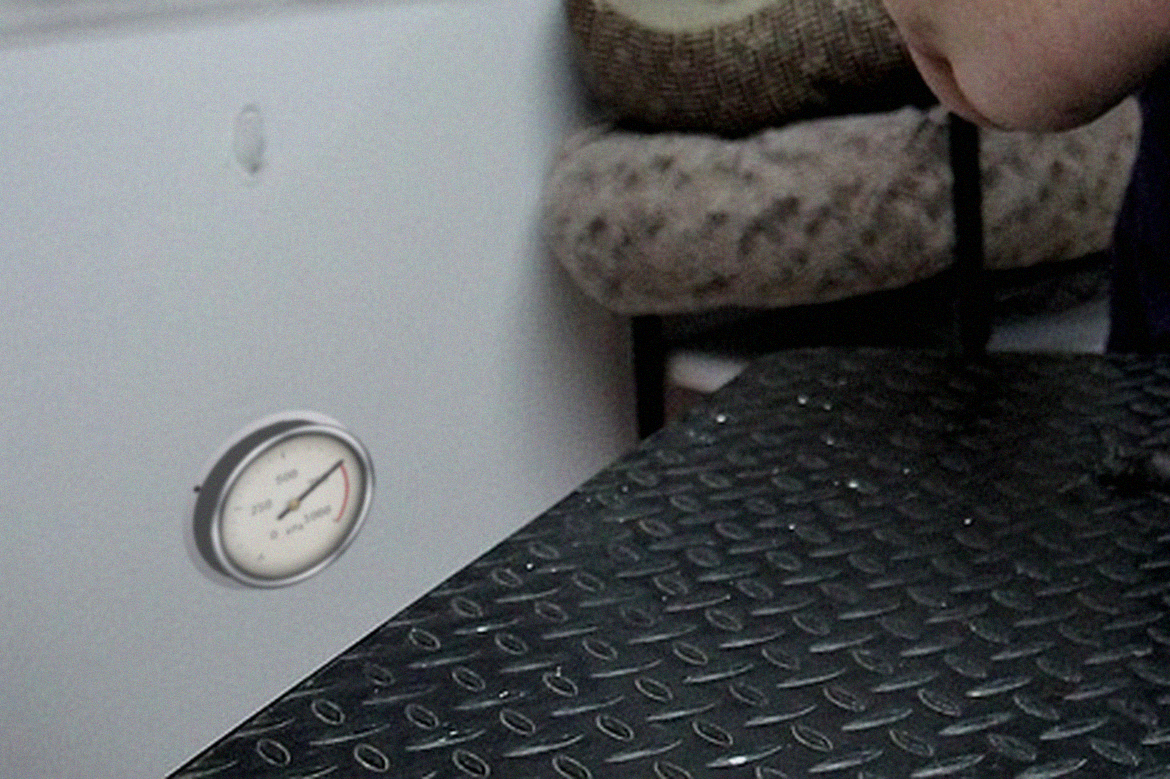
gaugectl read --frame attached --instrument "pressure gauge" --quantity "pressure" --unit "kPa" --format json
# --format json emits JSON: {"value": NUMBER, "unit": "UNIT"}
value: {"value": 750, "unit": "kPa"}
